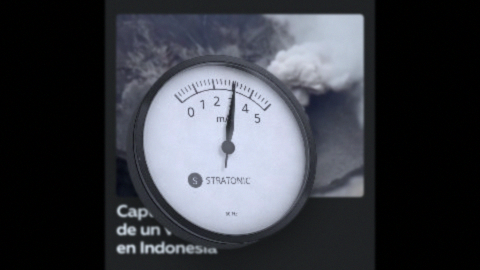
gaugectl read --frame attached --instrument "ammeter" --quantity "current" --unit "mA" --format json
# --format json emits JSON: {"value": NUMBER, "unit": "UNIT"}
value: {"value": 3, "unit": "mA"}
